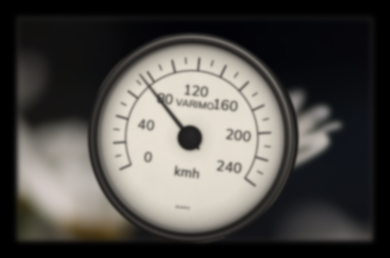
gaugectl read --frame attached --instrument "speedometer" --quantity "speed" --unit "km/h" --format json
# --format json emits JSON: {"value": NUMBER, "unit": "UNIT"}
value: {"value": 75, "unit": "km/h"}
